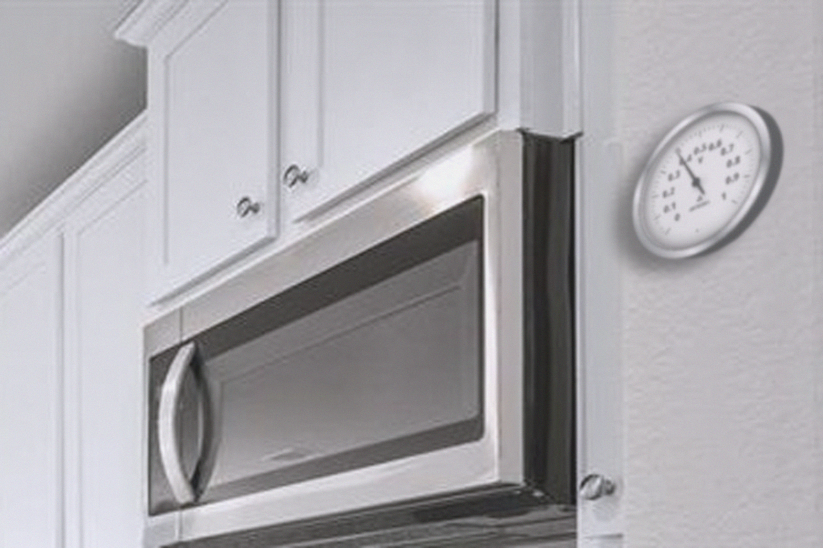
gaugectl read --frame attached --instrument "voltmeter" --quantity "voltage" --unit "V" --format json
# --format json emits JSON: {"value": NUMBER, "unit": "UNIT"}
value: {"value": 0.4, "unit": "V"}
